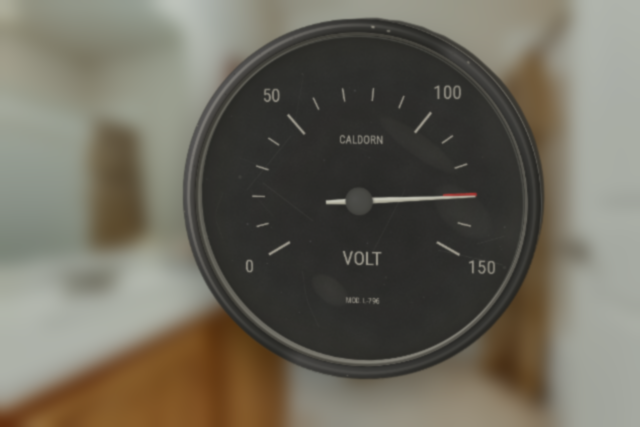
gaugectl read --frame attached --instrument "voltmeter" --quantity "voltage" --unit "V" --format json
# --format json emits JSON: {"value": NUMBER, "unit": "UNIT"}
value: {"value": 130, "unit": "V"}
